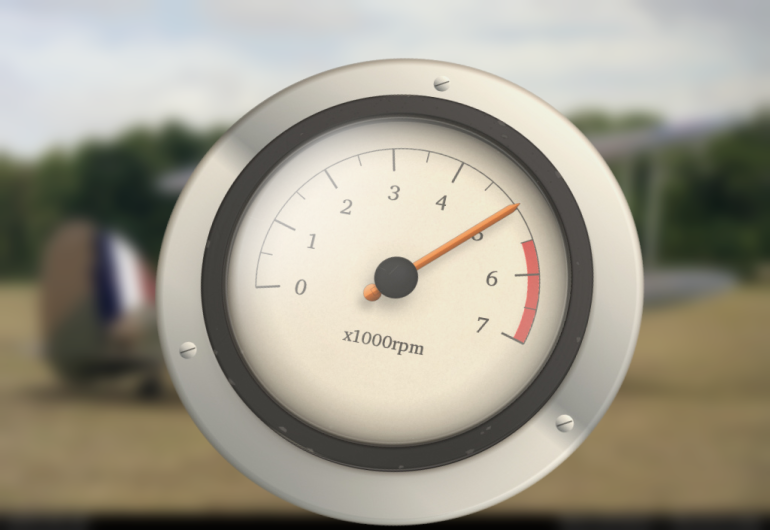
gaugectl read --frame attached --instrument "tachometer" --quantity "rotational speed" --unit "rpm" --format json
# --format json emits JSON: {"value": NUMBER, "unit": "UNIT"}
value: {"value": 5000, "unit": "rpm"}
